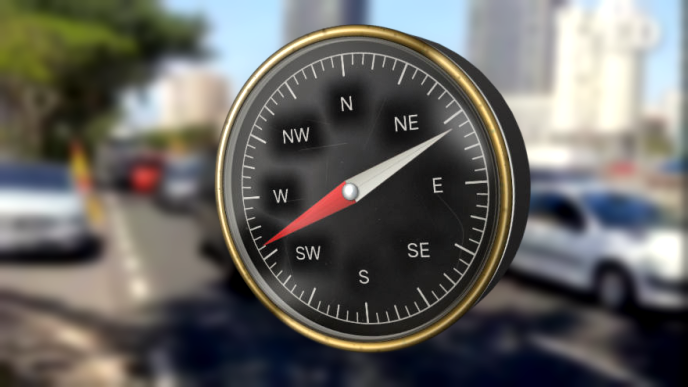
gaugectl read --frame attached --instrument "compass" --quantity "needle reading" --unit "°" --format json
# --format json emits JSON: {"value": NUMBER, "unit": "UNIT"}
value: {"value": 245, "unit": "°"}
